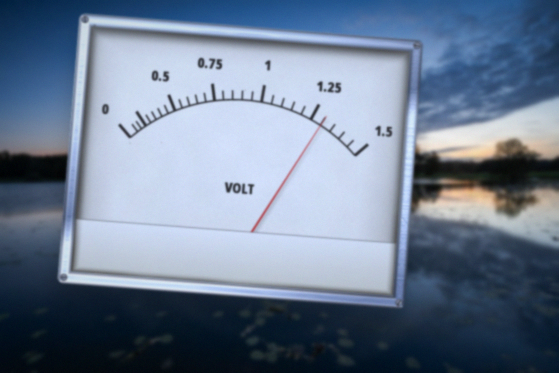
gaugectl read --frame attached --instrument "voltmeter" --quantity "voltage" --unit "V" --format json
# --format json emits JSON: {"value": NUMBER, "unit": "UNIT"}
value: {"value": 1.3, "unit": "V"}
